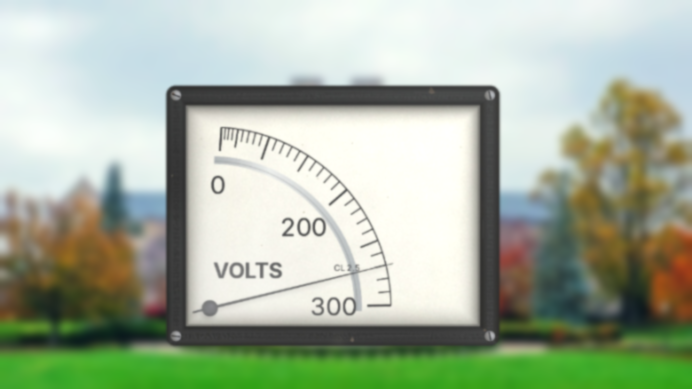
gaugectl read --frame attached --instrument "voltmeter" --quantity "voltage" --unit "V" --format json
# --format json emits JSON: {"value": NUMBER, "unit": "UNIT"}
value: {"value": 270, "unit": "V"}
